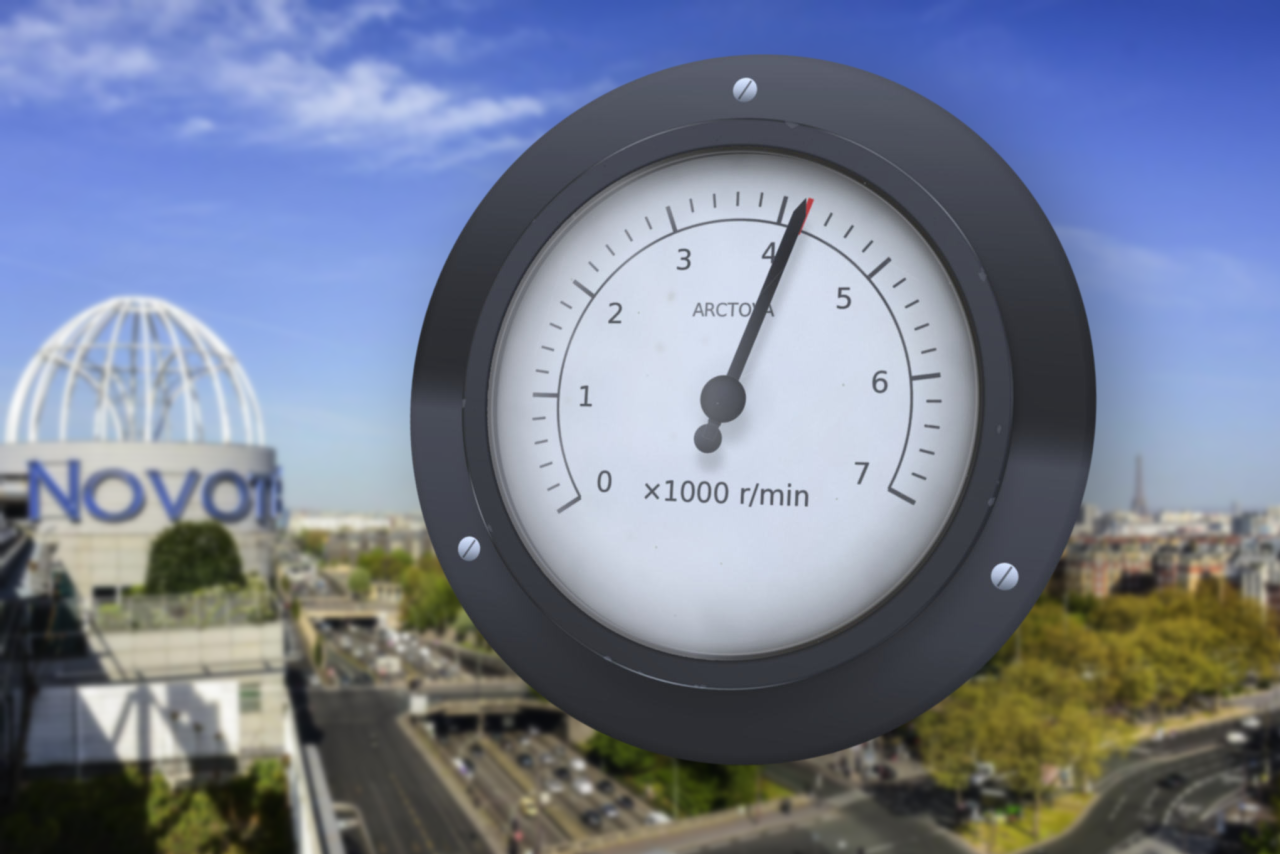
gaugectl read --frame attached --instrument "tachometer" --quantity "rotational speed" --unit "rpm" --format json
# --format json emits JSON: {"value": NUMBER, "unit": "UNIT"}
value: {"value": 4200, "unit": "rpm"}
